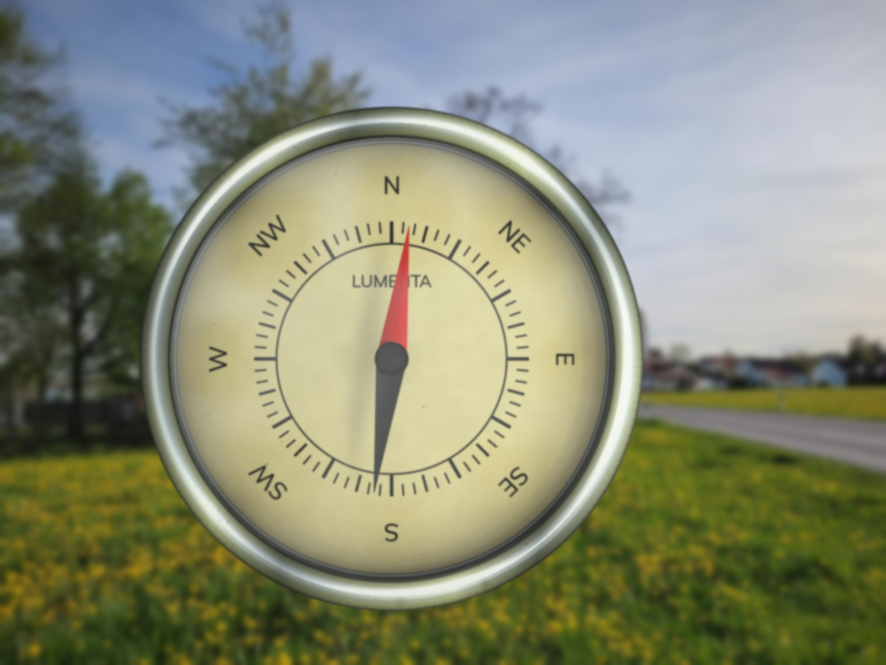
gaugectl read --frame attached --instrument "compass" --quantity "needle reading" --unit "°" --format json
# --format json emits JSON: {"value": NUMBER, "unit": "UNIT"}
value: {"value": 7.5, "unit": "°"}
